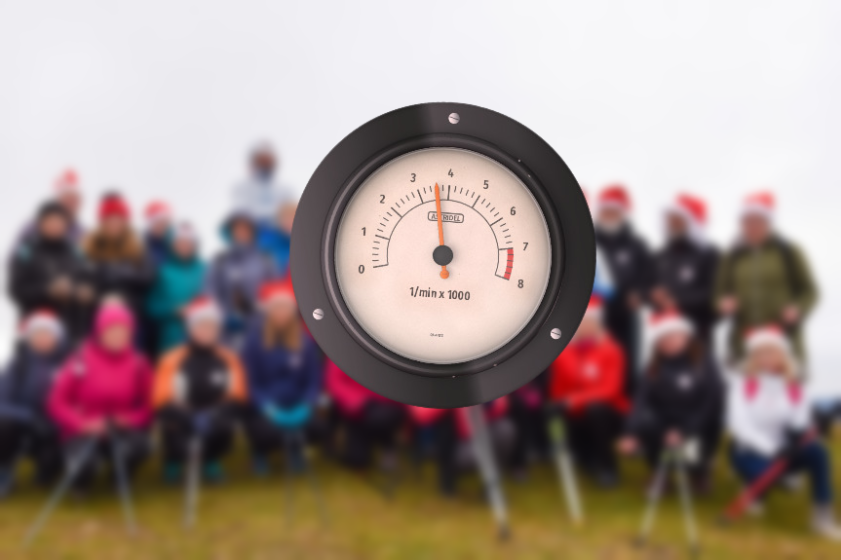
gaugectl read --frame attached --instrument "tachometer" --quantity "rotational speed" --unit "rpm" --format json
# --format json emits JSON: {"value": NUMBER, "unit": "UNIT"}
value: {"value": 3600, "unit": "rpm"}
